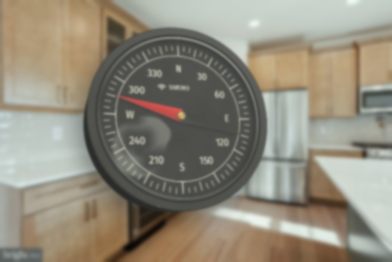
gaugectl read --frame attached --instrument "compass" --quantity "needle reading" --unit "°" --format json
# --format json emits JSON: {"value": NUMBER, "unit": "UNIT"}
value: {"value": 285, "unit": "°"}
